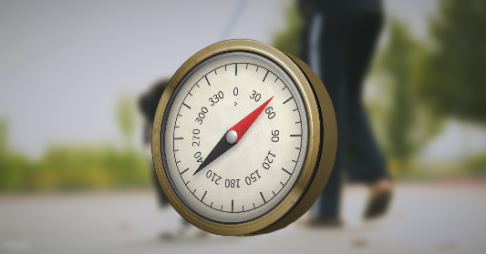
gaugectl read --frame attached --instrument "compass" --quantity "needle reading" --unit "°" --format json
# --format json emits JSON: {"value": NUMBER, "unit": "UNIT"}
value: {"value": 50, "unit": "°"}
